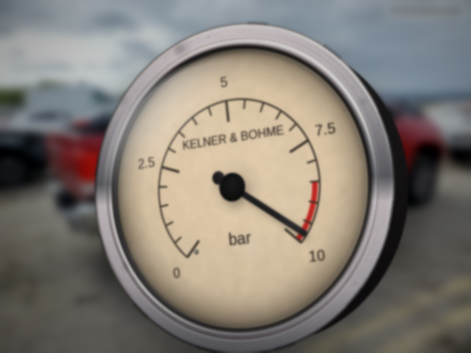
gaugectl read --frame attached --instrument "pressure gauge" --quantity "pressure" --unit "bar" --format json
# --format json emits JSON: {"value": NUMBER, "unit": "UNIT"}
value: {"value": 9.75, "unit": "bar"}
